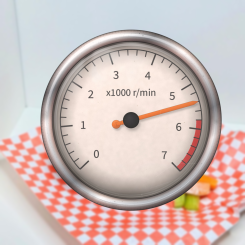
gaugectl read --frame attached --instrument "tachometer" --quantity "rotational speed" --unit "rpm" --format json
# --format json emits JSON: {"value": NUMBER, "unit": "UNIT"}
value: {"value": 5400, "unit": "rpm"}
